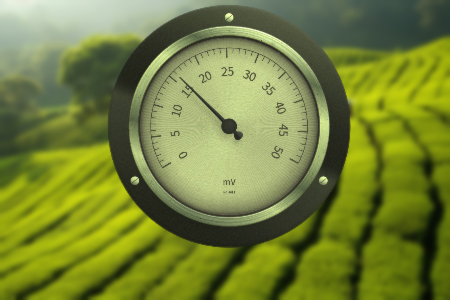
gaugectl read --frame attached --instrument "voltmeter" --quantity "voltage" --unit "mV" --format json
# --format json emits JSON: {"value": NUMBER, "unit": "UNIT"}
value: {"value": 16, "unit": "mV"}
